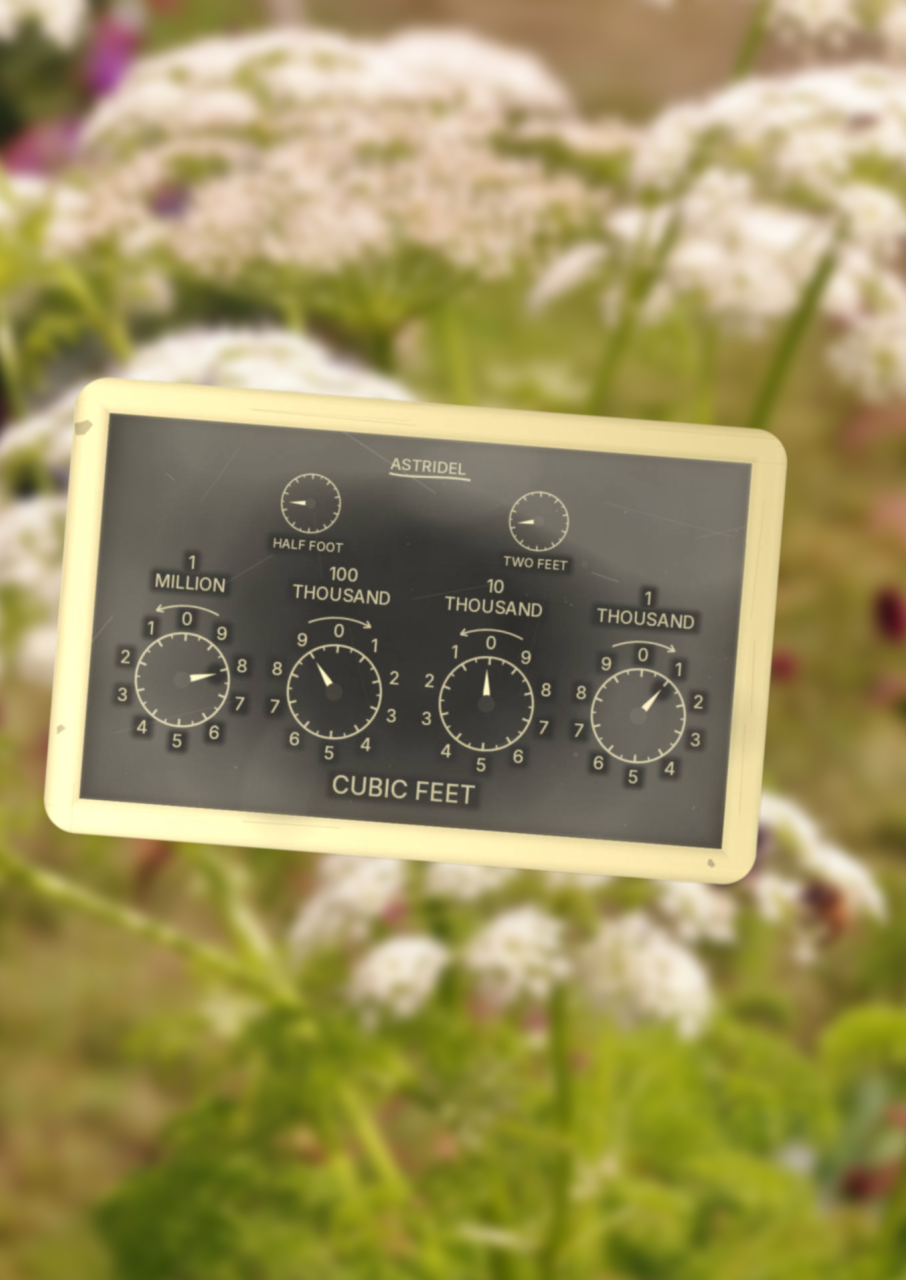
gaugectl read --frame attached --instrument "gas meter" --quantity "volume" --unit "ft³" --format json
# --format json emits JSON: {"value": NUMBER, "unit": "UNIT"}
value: {"value": 790100, "unit": "ft³"}
